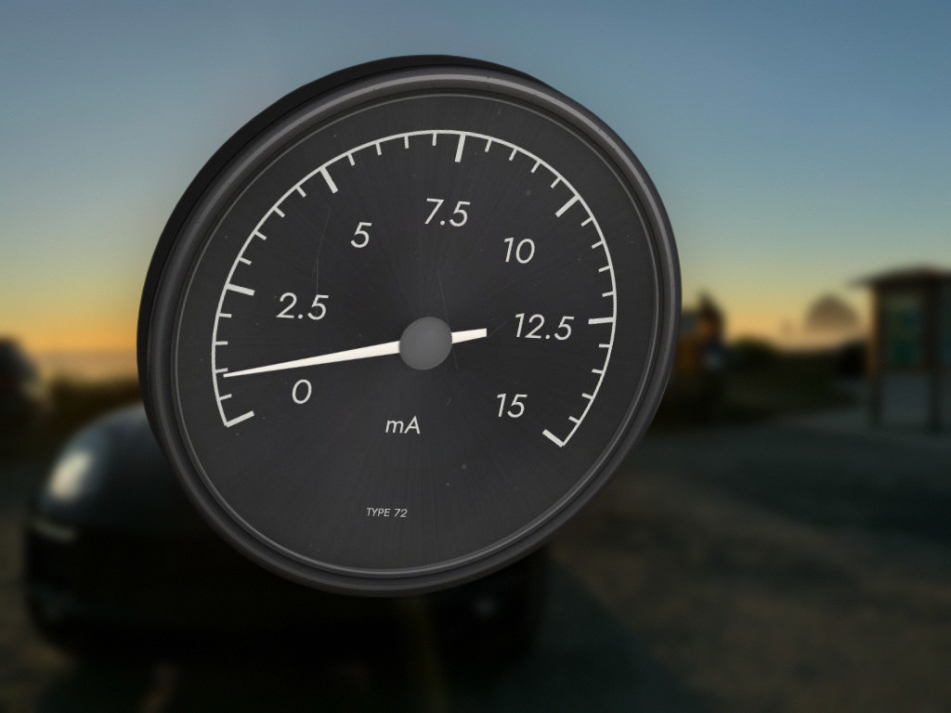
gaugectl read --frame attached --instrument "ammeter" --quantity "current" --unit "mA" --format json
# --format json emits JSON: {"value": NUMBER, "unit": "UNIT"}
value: {"value": 1, "unit": "mA"}
